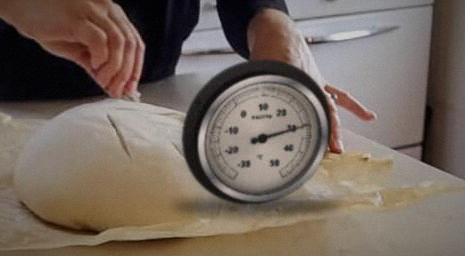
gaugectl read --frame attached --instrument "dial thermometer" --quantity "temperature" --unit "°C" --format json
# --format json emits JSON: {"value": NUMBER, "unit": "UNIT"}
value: {"value": 30, "unit": "°C"}
